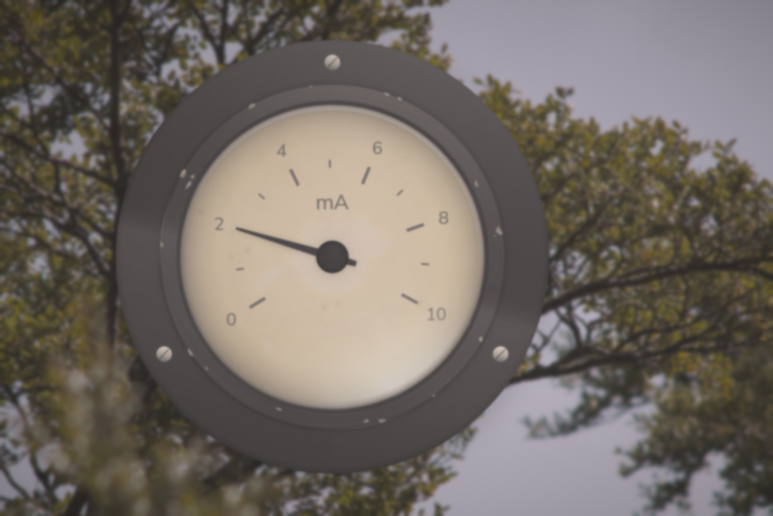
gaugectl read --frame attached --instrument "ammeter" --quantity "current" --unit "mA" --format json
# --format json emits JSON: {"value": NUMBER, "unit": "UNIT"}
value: {"value": 2, "unit": "mA"}
